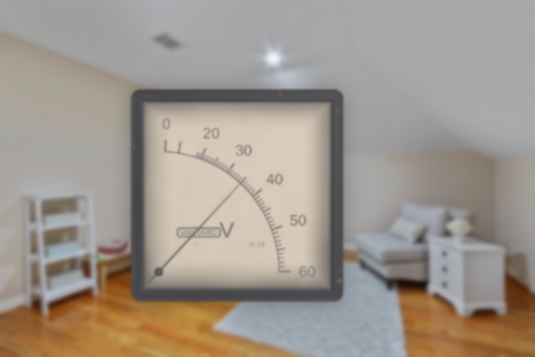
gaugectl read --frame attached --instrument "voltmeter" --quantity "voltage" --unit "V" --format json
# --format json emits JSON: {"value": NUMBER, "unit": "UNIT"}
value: {"value": 35, "unit": "V"}
